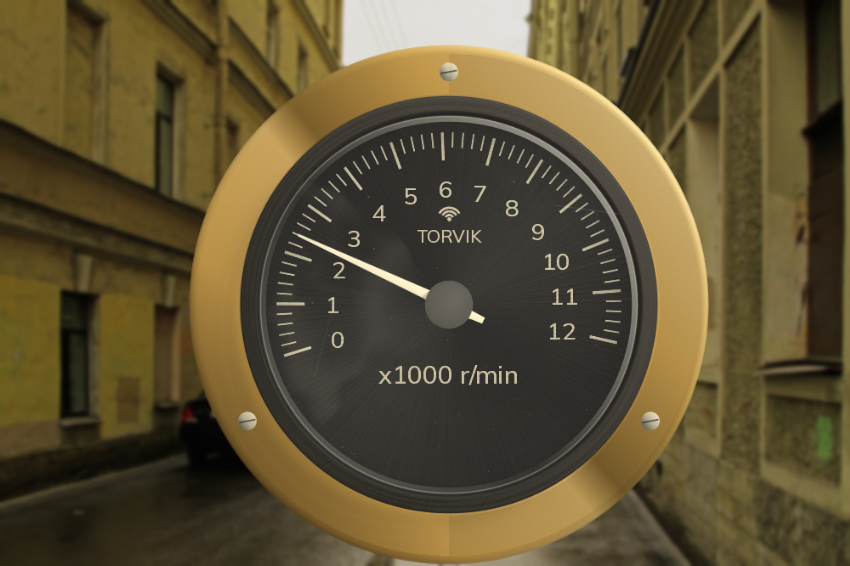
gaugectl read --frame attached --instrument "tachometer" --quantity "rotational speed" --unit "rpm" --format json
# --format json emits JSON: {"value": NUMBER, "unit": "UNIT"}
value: {"value": 2400, "unit": "rpm"}
